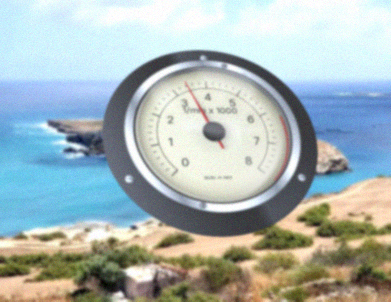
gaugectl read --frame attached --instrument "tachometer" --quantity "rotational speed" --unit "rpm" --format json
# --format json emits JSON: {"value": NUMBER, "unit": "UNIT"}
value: {"value": 3400, "unit": "rpm"}
